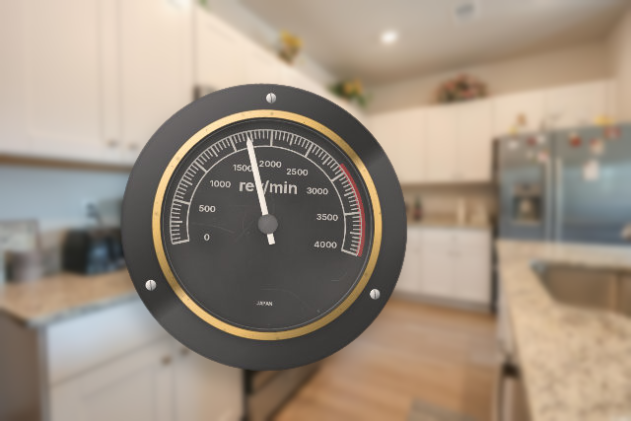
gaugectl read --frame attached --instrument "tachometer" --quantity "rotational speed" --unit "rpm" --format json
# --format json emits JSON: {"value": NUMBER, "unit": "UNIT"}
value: {"value": 1700, "unit": "rpm"}
